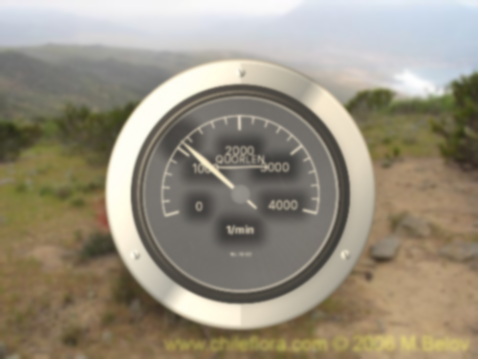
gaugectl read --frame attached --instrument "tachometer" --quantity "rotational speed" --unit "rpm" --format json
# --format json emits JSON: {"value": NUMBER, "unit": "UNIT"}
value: {"value": 1100, "unit": "rpm"}
